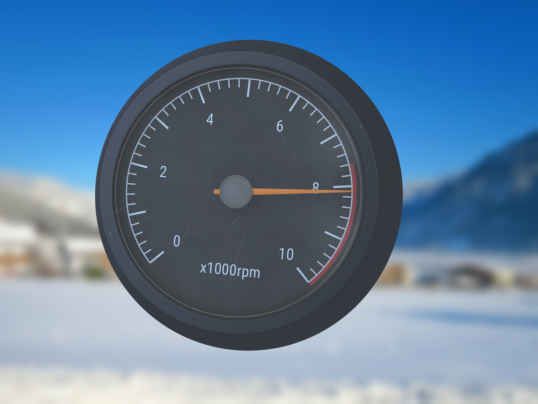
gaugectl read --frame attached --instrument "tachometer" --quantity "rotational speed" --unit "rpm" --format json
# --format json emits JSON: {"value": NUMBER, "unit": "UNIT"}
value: {"value": 8100, "unit": "rpm"}
